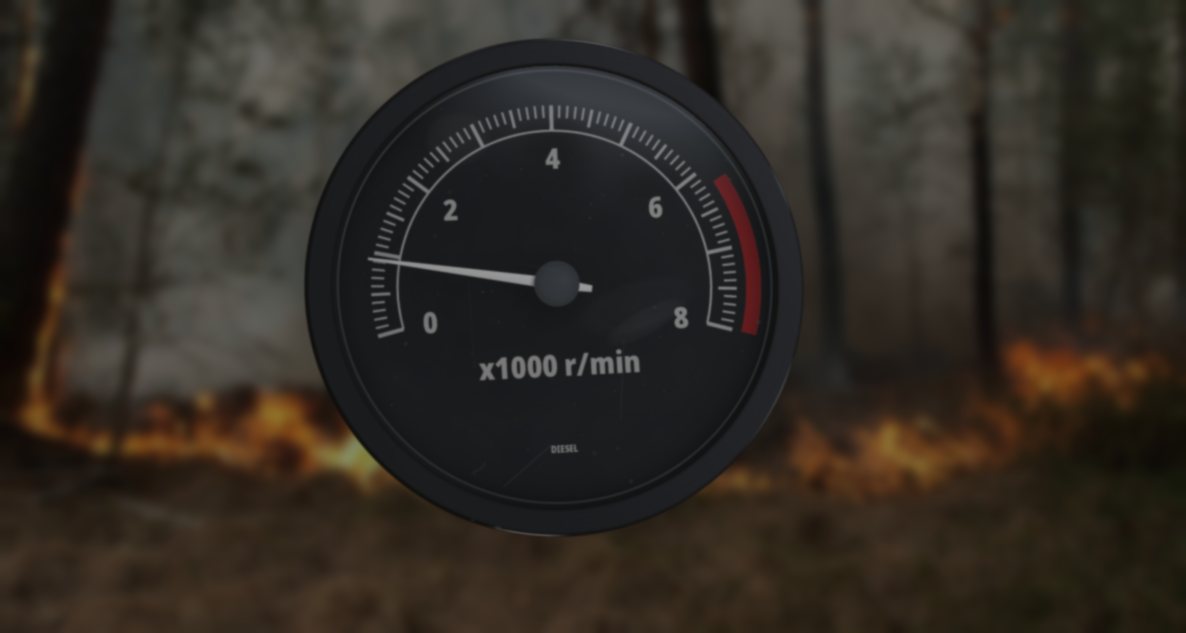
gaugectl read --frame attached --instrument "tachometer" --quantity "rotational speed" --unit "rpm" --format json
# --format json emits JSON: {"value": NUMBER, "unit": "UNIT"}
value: {"value": 900, "unit": "rpm"}
